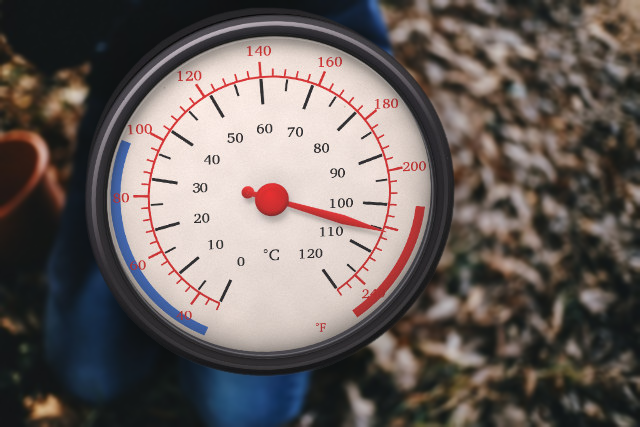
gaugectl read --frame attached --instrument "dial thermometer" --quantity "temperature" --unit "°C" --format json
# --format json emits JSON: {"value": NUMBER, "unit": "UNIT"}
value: {"value": 105, "unit": "°C"}
